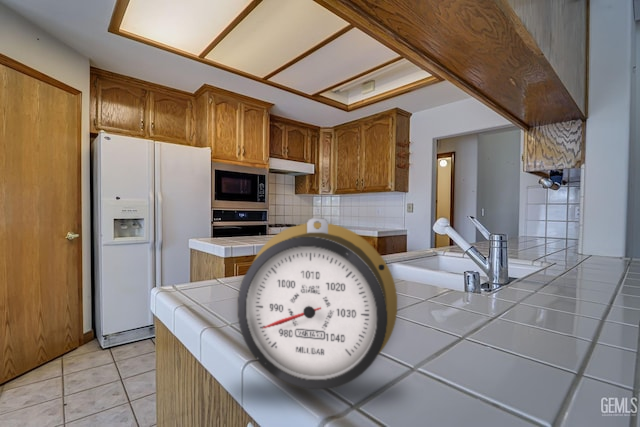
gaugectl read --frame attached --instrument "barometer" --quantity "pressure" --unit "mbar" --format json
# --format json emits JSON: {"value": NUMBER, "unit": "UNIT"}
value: {"value": 985, "unit": "mbar"}
